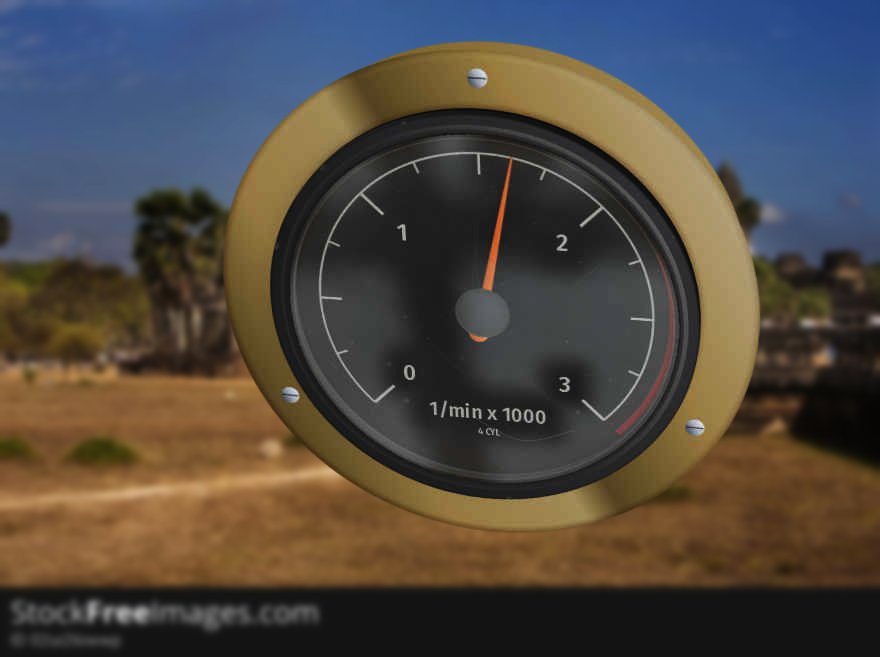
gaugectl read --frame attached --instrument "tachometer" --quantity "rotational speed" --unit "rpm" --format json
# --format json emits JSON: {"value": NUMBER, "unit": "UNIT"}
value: {"value": 1625, "unit": "rpm"}
